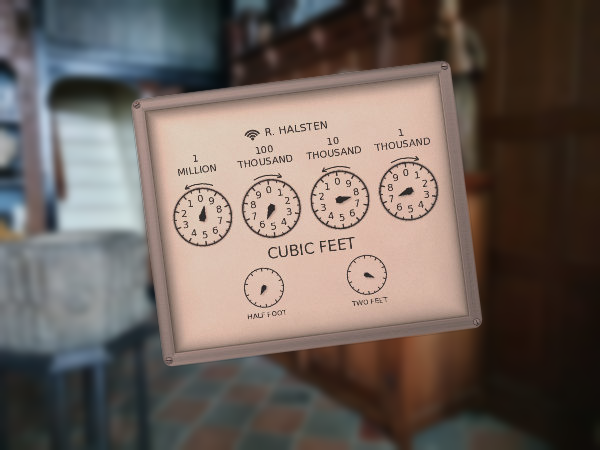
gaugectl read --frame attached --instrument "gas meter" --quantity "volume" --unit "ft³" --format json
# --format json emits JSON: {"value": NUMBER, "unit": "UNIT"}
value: {"value": 957700, "unit": "ft³"}
